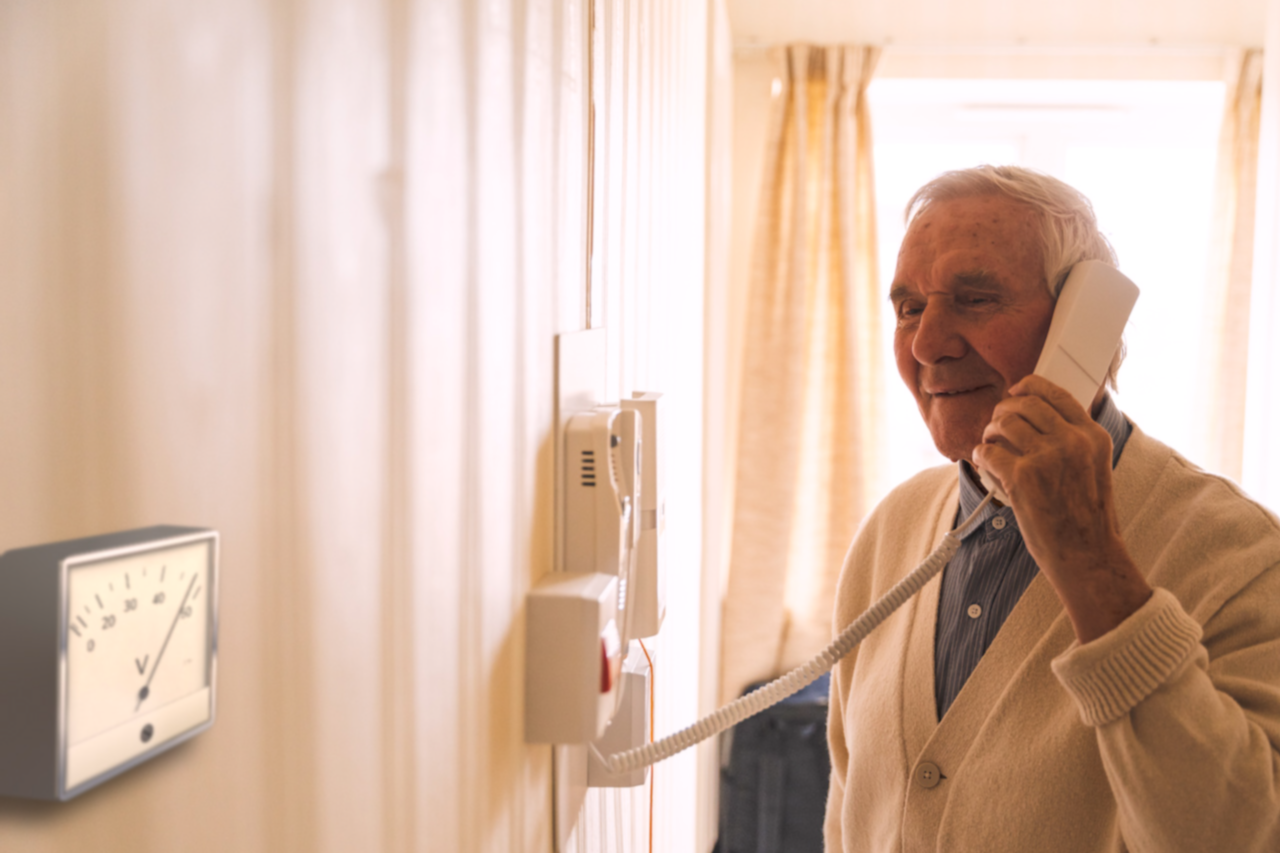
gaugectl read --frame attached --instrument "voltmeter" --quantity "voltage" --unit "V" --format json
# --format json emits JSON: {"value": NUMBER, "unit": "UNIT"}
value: {"value": 47.5, "unit": "V"}
